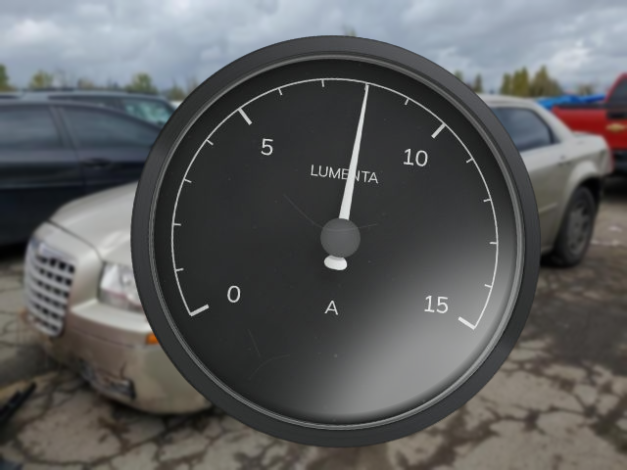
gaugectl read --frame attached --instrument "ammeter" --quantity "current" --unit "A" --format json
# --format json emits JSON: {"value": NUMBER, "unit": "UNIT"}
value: {"value": 8, "unit": "A"}
